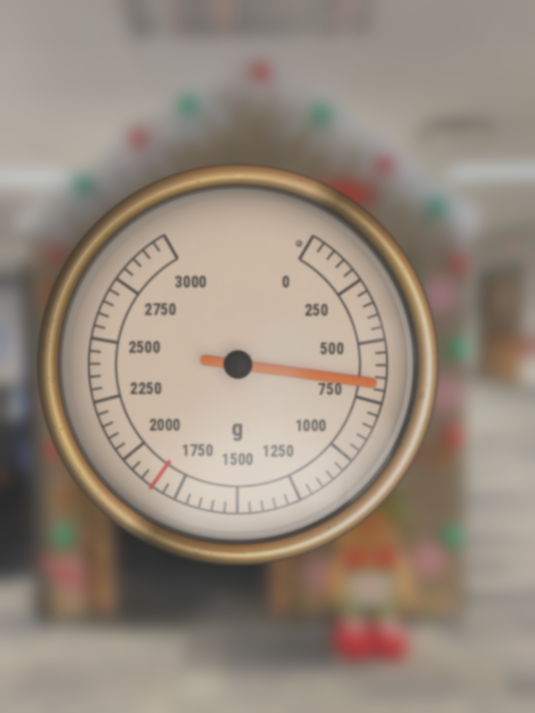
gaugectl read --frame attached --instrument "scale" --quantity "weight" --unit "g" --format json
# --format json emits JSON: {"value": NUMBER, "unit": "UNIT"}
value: {"value": 675, "unit": "g"}
